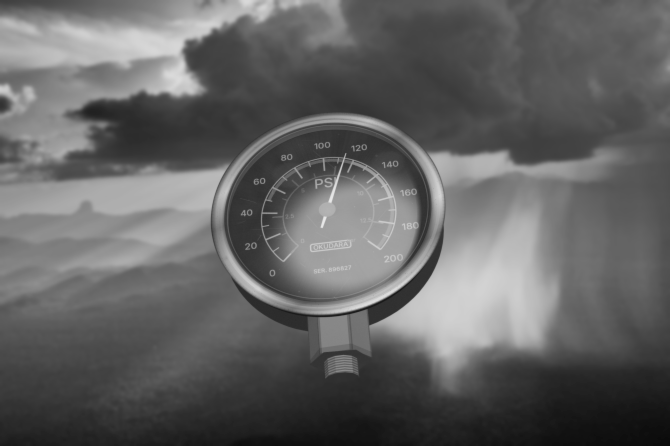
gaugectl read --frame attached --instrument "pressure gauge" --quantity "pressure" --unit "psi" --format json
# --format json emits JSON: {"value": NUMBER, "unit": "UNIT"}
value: {"value": 115, "unit": "psi"}
